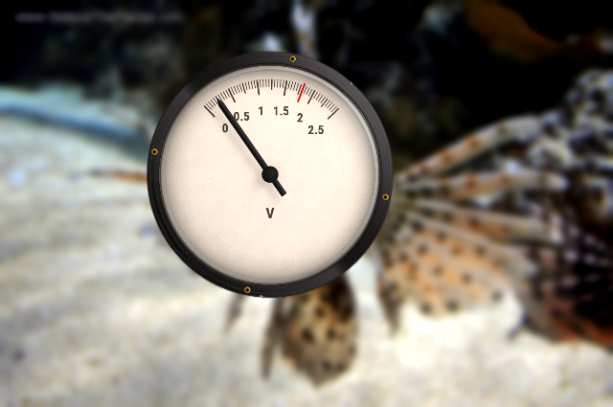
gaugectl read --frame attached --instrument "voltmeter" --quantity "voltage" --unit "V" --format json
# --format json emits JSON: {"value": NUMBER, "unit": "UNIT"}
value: {"value": 0.25, "unit": "V"}
